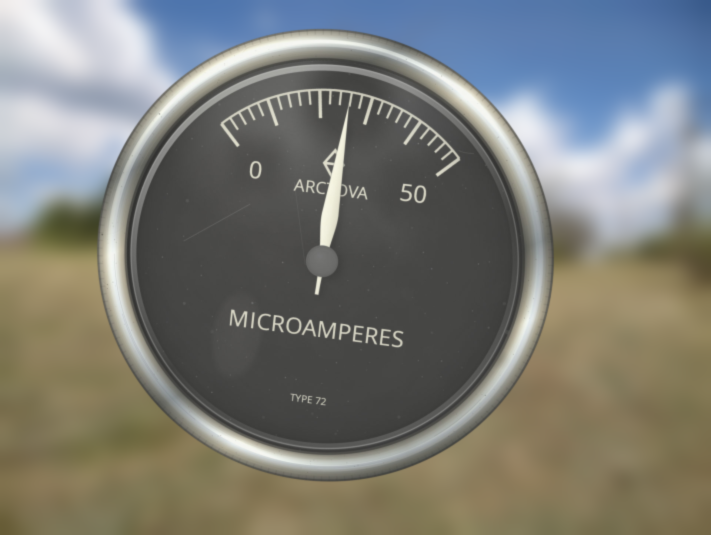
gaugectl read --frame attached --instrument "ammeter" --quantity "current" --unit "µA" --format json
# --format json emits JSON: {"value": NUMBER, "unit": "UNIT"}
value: {"value": 26, "unit": "µA"}
